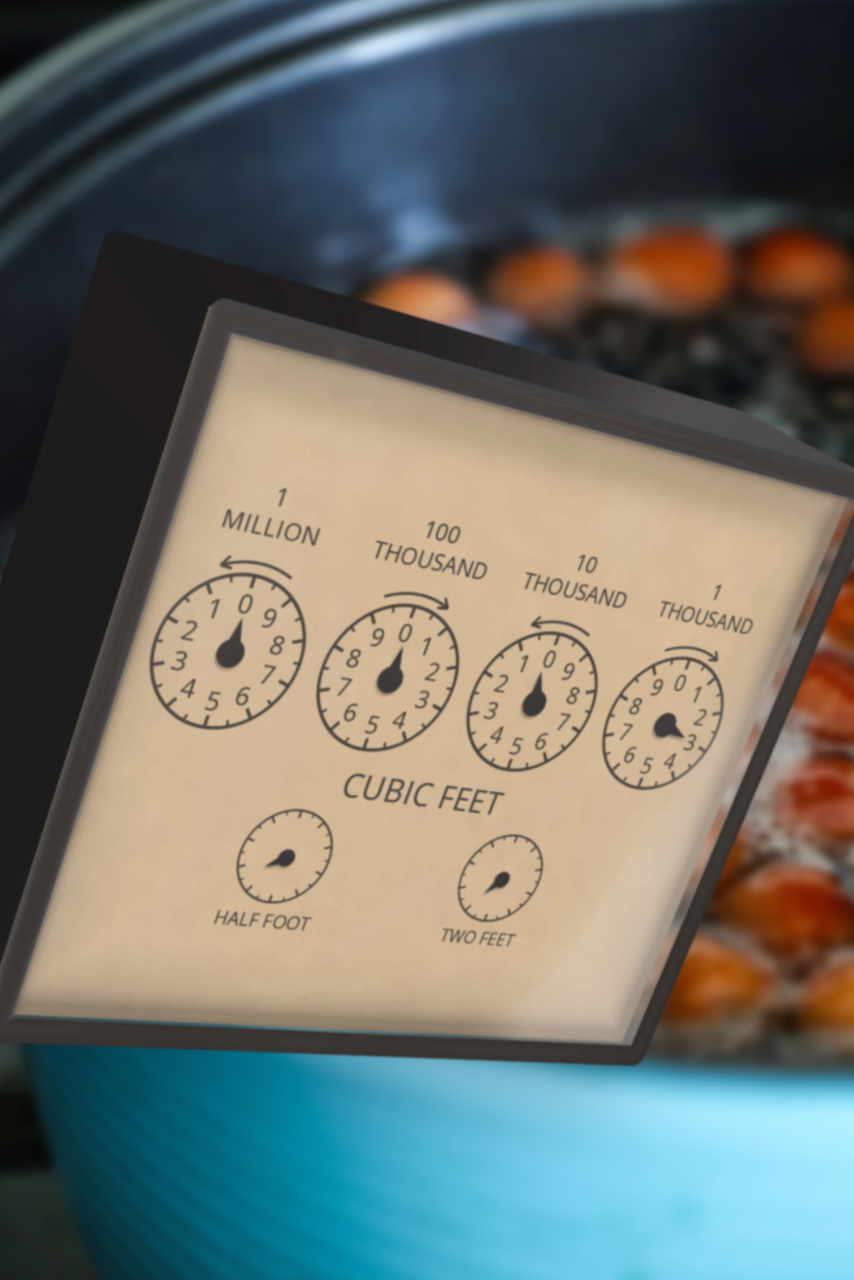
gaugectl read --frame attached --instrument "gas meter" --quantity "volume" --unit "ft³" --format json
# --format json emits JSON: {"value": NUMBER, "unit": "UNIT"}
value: {"value": 300, "unit": "ft³"}
